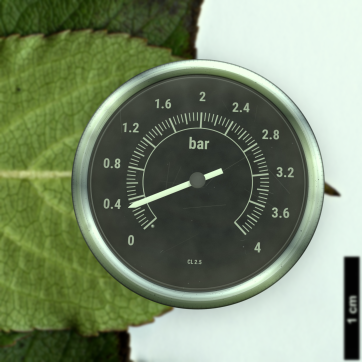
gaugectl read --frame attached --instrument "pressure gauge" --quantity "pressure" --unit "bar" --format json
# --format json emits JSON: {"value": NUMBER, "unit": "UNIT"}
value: {"value": 0.3, "unit": "bar"}
